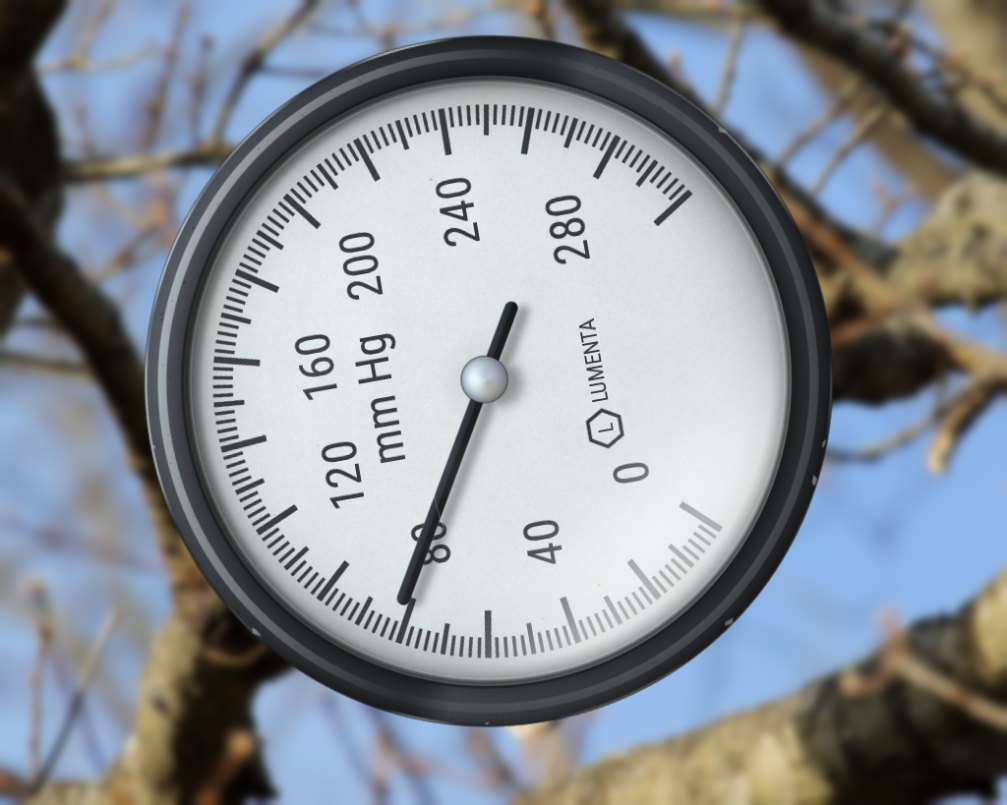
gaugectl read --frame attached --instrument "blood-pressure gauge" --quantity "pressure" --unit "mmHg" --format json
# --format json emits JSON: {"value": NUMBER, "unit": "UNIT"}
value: {"value": 82, "unit": "mmHg"}
